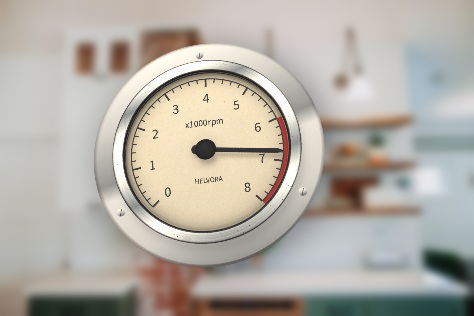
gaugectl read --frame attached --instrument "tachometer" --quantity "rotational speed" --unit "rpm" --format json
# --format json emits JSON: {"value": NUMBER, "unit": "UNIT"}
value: {"value": 6800, "unit": "rpm"}
